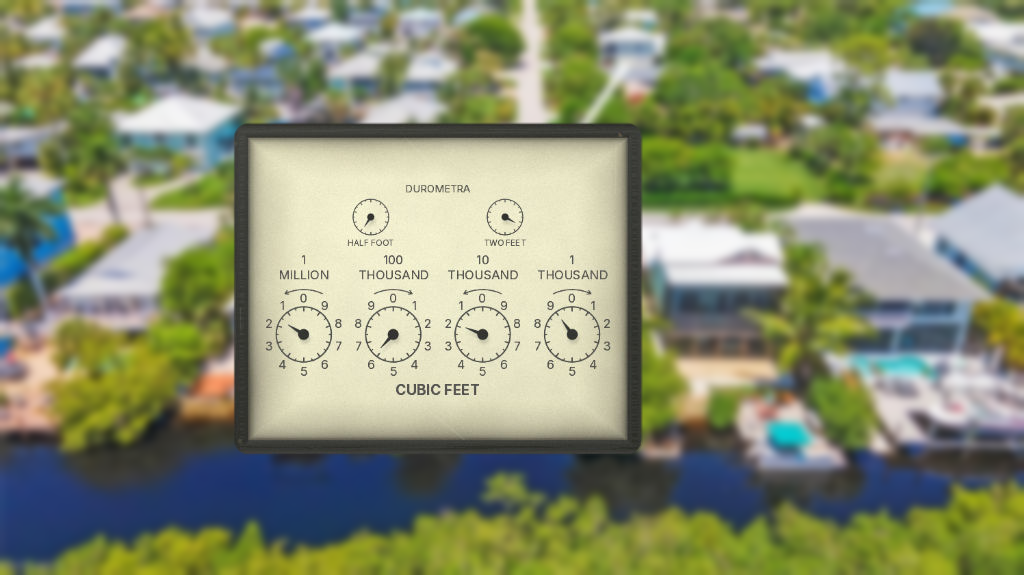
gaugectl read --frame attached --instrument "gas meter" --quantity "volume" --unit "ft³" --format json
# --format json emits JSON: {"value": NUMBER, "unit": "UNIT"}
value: {"value": 161900, "unit": "ft³"}
